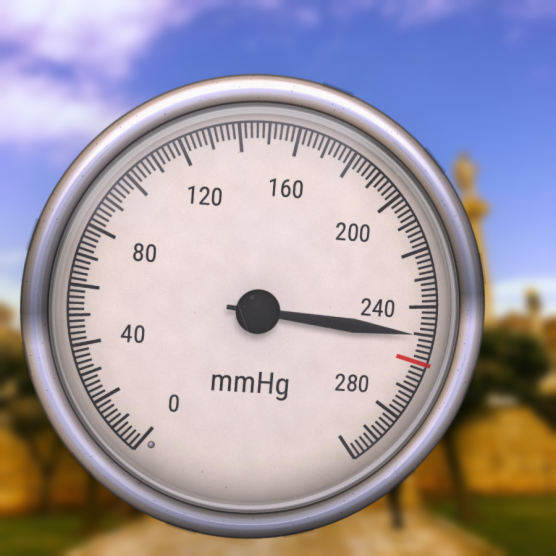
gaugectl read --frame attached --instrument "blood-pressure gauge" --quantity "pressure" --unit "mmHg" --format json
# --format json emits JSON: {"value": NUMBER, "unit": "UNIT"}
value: {"value": 250, "unit": "mmHg"}
